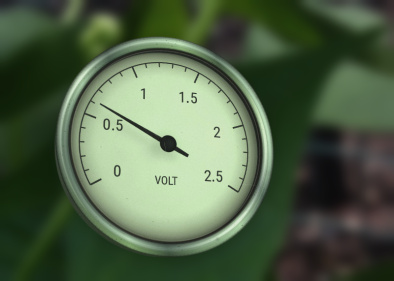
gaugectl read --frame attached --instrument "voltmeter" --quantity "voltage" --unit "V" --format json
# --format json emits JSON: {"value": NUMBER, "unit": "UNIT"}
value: {"value": 0.6, "unit": "V"}
